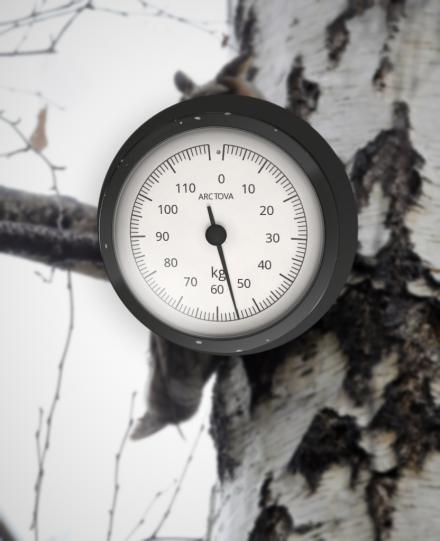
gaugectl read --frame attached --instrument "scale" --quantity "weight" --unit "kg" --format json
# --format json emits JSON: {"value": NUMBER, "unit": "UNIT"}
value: {"value": 55, "unit": "kg"}
